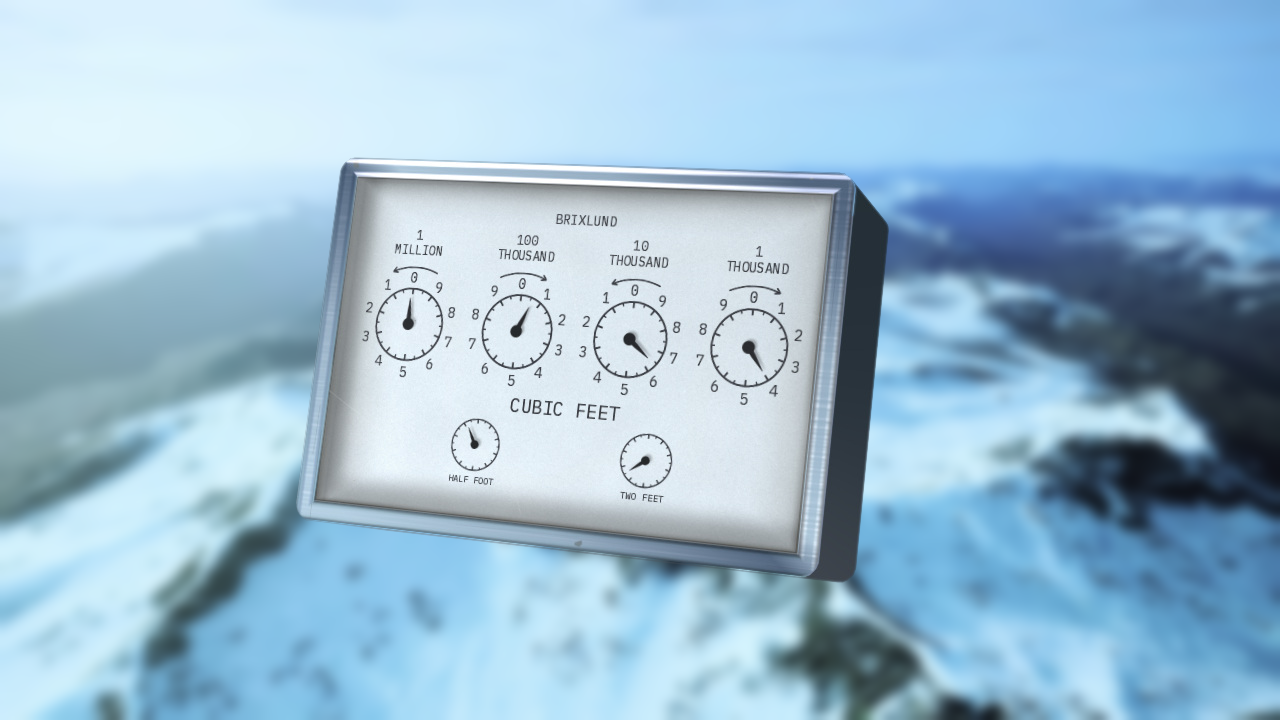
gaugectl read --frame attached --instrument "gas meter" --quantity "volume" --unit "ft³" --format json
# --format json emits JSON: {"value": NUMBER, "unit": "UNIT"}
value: {"value": 6400, "unit": "ft³"}
